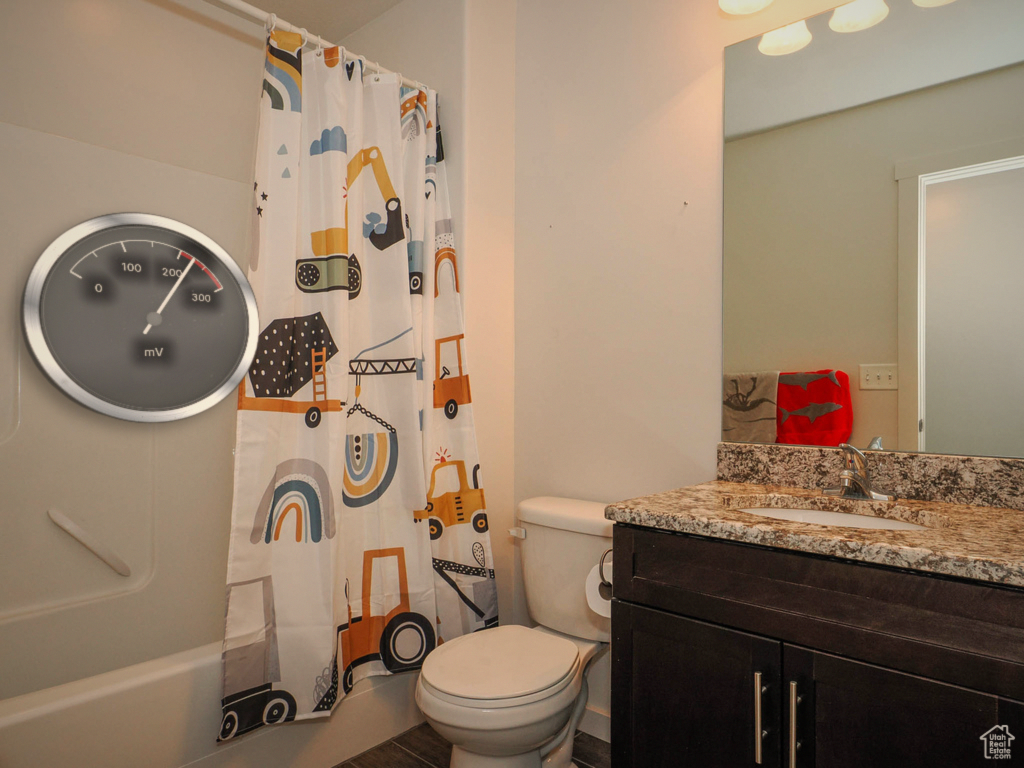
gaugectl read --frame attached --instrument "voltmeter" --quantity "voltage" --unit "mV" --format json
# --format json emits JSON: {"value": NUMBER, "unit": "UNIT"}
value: {"value": 225, "unit": "mV"}
